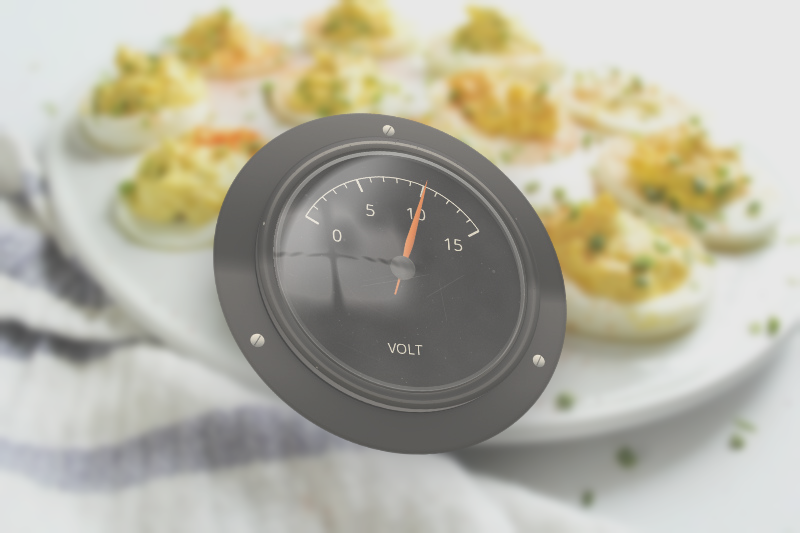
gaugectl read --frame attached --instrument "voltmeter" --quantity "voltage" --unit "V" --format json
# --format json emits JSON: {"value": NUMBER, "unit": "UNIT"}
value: {"value": 10, "unit": "V"}
